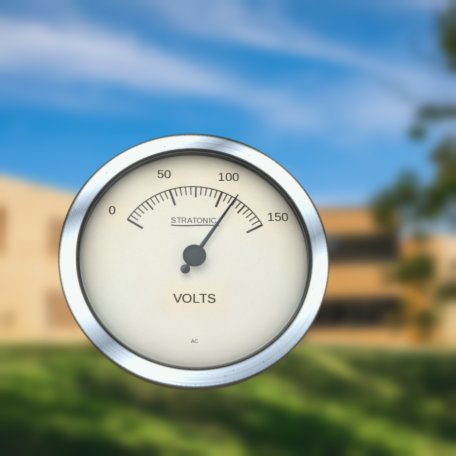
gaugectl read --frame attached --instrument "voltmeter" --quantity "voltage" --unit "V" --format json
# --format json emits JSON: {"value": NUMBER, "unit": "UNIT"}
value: {"value": 115, "unit": "V"}
